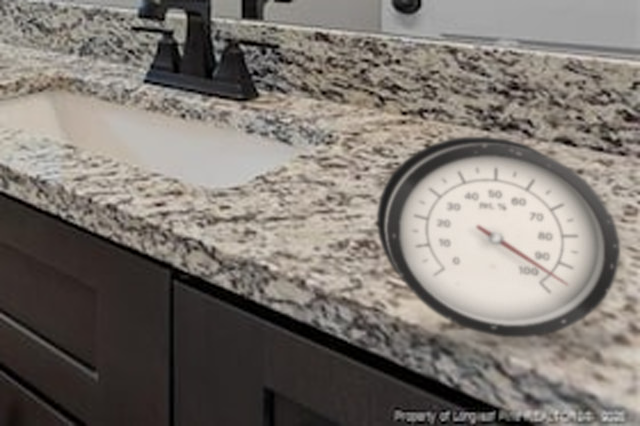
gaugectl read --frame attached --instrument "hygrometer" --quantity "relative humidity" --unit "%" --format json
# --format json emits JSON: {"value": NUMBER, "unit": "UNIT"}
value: {"value": 95, "unit": "%"}
